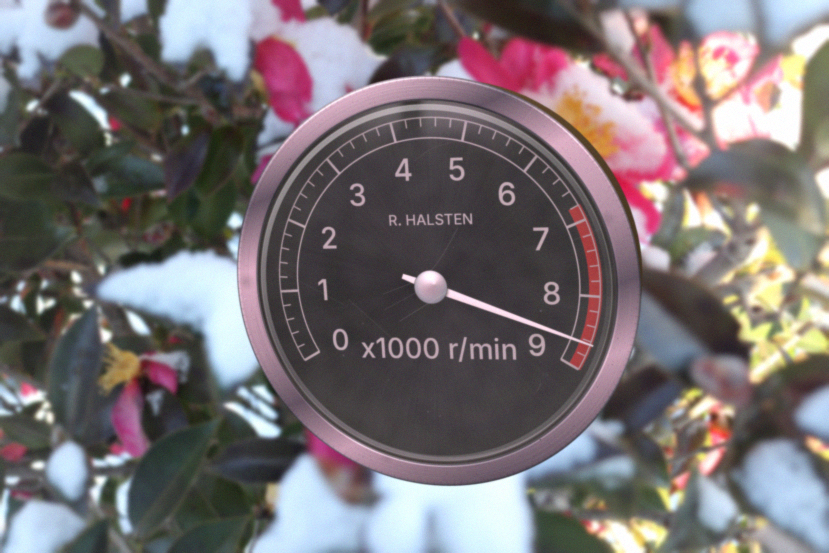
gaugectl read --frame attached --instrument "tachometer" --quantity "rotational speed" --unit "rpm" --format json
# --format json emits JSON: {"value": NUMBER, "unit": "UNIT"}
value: {"value": 8600, "unit": "rpm"}
